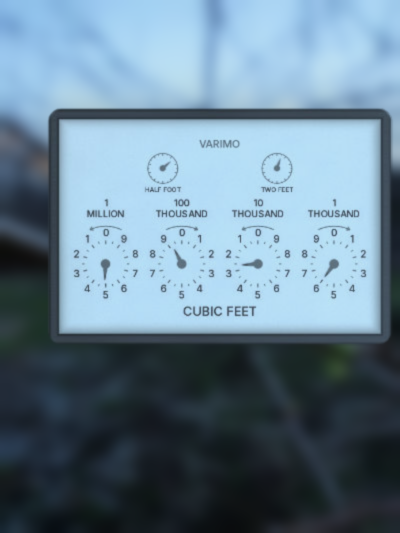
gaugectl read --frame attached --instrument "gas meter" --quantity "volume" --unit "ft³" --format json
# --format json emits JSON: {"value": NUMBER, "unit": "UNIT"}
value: {"value": 492600, "unit": "ft³"}
